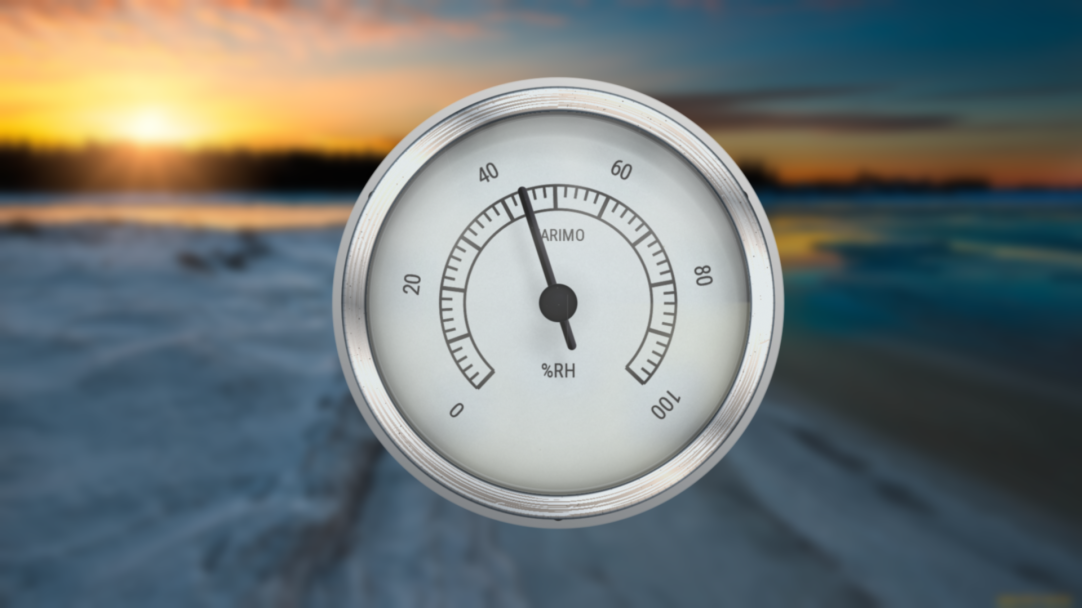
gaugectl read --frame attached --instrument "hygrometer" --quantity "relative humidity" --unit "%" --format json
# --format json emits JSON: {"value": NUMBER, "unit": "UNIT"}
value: {"value": 44, "unit": "%"}
